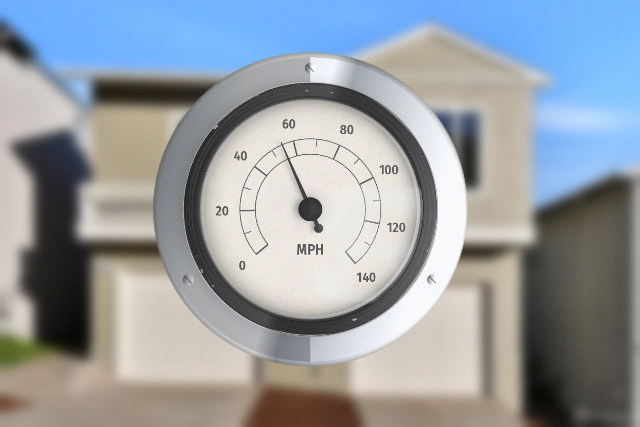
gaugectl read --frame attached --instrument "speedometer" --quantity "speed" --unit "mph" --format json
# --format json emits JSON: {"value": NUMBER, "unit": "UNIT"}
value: {"value": 55, "unit": "mph"}
